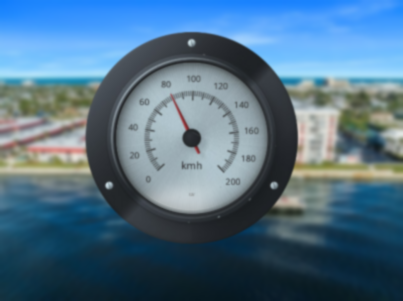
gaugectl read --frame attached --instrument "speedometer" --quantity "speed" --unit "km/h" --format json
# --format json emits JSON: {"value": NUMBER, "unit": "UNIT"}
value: {"value": 80, "unit": "km/h"}
